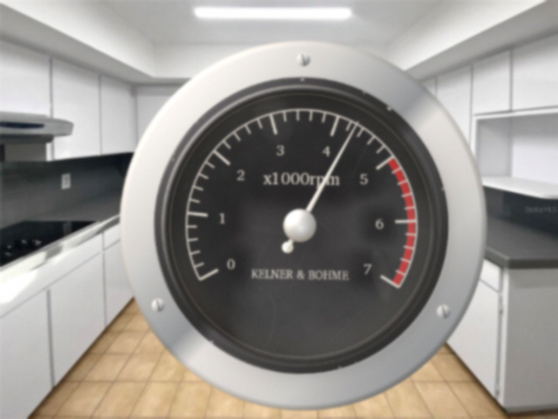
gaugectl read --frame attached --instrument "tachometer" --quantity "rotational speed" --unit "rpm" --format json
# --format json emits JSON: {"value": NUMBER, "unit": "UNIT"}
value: {"value": 4300, "unit": "rpm"}
